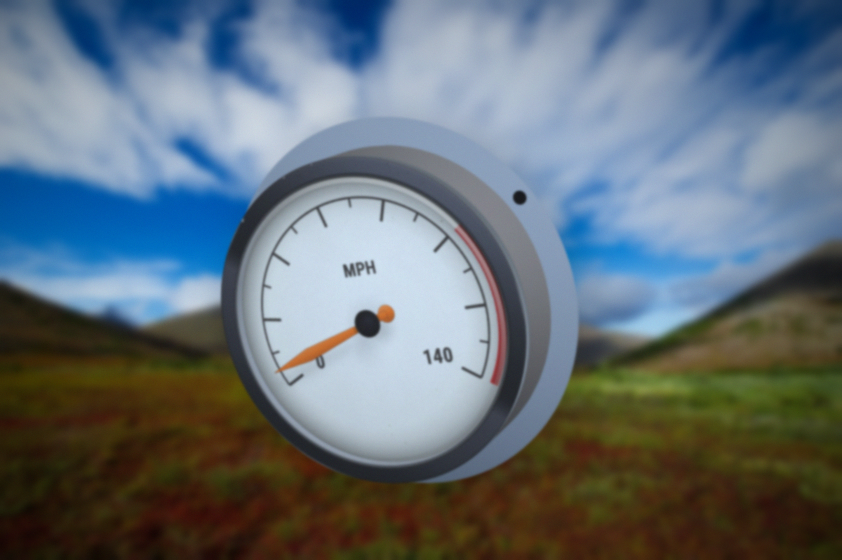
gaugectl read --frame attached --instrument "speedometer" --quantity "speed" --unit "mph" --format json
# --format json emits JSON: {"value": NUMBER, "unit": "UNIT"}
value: {"value": 5, "unit": "mph"}
